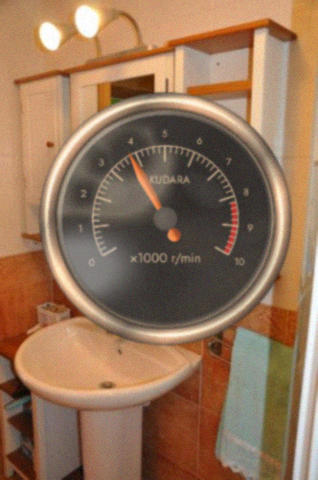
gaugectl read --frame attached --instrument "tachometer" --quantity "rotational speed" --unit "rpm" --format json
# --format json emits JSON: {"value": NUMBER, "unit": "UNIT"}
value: {"value": 3800, "unit": "rpm"}
